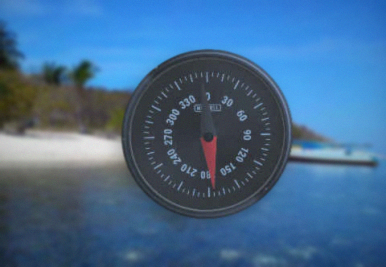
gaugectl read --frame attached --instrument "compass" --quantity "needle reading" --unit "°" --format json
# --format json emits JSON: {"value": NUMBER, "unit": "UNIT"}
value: {"value": 175, "unit": "°"}
